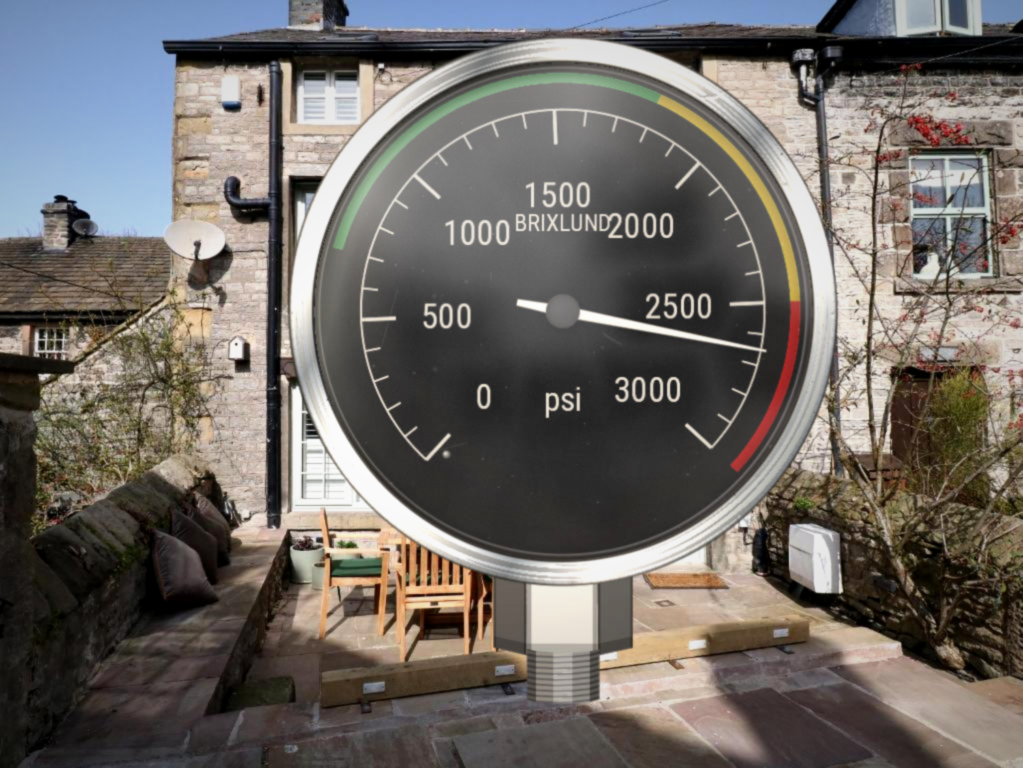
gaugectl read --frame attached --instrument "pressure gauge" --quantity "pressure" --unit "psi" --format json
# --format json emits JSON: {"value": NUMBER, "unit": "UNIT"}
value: {"value": 2650, "unit": "psi"}
